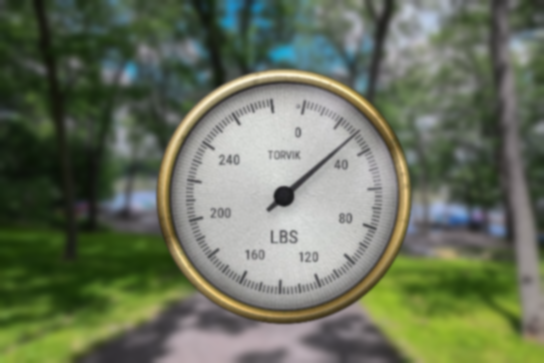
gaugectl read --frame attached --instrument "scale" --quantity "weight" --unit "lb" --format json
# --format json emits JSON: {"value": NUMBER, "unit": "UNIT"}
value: {"value": 30, "unit": "lb"}
